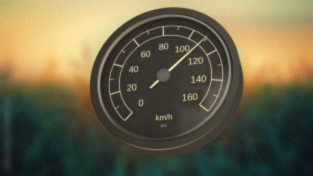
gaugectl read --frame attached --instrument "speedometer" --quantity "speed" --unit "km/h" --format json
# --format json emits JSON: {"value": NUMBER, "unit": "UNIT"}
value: {"value": 110, "unit": "km/h"}
